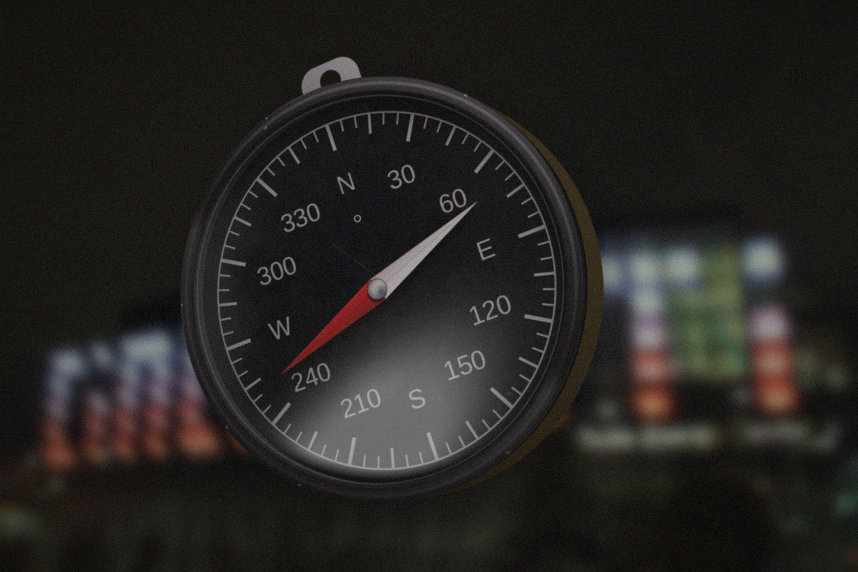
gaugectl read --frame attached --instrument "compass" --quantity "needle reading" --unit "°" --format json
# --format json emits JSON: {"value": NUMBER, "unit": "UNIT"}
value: {"value": 250, "unit": "°"}
